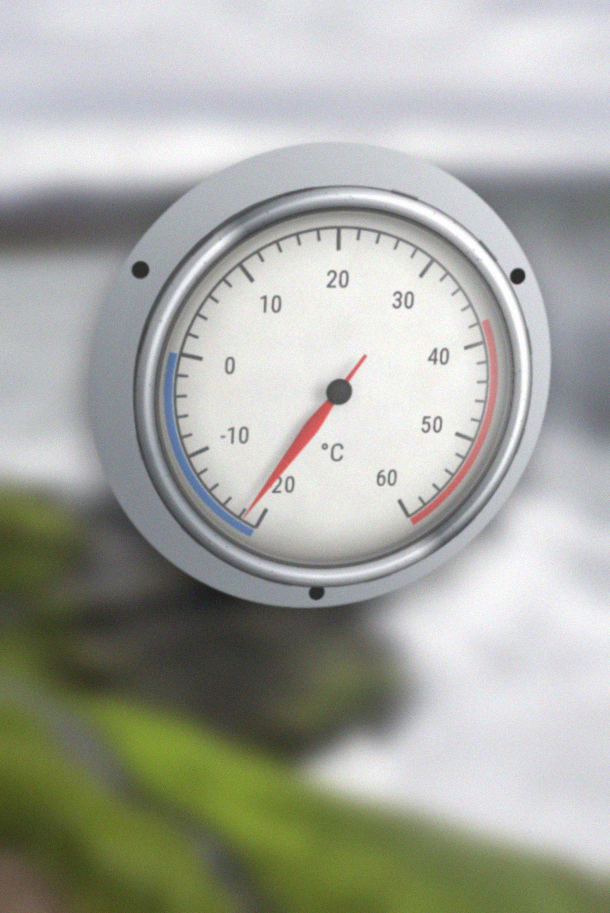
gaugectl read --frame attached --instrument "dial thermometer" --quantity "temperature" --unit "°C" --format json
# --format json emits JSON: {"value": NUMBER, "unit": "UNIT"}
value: {"value": -18, "unit": "°C"}
